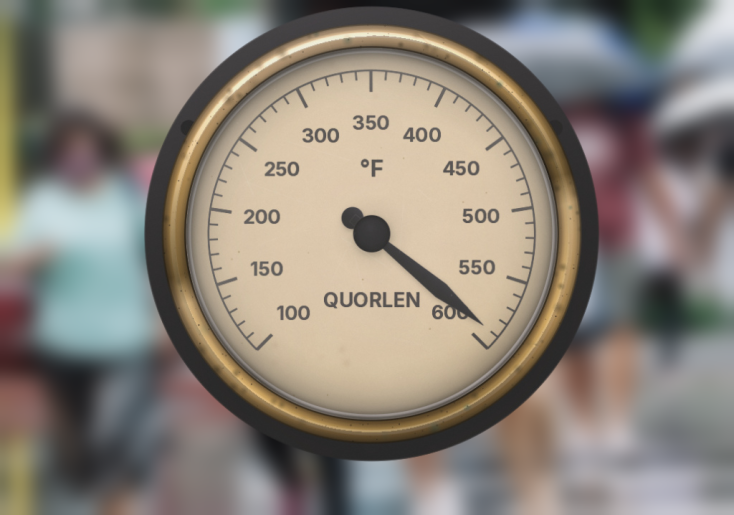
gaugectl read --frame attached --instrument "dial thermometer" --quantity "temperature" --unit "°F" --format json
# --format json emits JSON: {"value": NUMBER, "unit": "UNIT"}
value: {"value": 590, "unit": "°F"}
